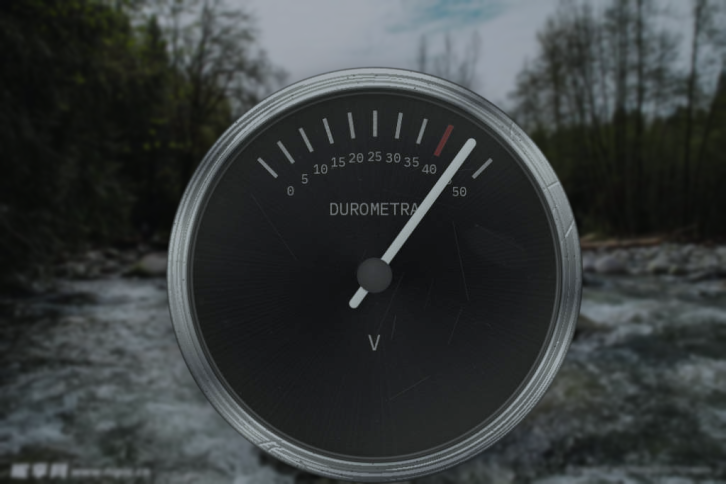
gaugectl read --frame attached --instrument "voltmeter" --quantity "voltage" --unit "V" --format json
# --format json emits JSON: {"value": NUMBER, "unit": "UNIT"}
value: {"value": 45, "unit": "V"}
